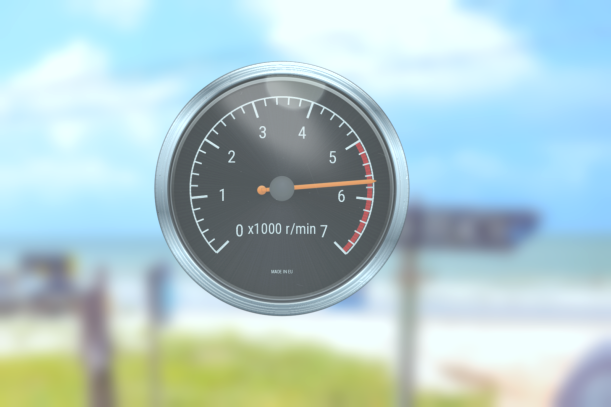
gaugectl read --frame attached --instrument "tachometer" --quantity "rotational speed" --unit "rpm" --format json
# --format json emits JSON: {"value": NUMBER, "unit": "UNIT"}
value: {"value": 5700, "unit": "rpm"}
